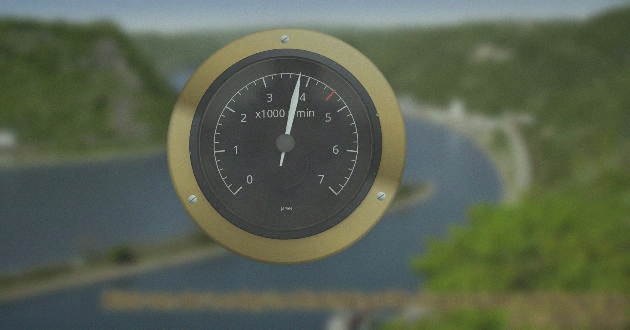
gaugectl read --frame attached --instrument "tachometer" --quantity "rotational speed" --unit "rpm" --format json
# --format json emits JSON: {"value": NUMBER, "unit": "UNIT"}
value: {"value": 3800, "unit": "rpm"}
